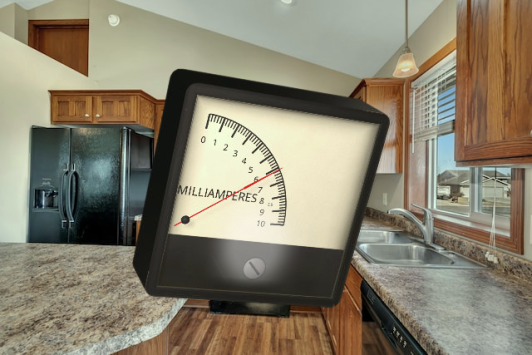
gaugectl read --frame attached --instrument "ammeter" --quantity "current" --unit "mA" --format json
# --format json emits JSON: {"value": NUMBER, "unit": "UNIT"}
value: {"value": 6, "unit": "mA"}
